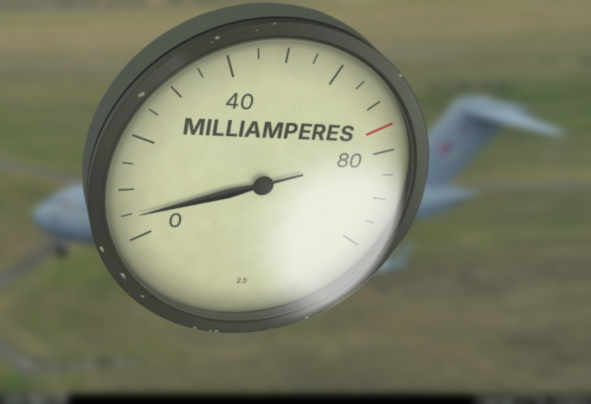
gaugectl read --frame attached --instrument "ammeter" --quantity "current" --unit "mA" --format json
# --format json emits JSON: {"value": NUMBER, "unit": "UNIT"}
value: {"value": 5, "unit": "mA"}
